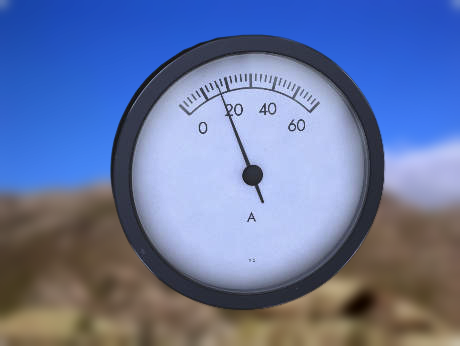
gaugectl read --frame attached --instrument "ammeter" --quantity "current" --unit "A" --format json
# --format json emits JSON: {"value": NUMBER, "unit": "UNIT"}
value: {"value": 16, "unit": "A"}
